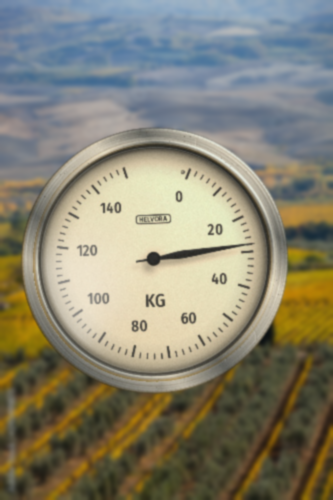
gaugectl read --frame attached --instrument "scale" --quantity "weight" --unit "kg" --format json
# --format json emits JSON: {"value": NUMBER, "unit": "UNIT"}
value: {"value": 28, "unit": "kg"}
